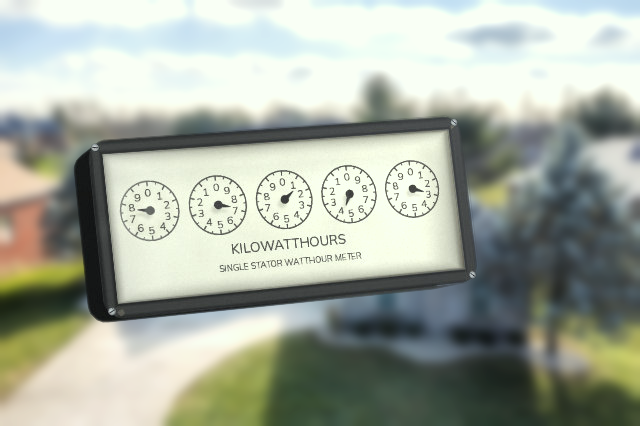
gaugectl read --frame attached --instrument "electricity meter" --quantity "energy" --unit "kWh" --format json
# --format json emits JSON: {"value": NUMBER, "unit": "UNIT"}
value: {"value": 77143, "unit": "kWh"}
